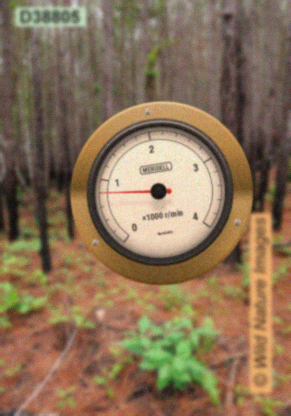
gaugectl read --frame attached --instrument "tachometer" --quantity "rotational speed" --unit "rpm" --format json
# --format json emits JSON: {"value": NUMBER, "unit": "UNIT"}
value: {"value": 800, "unit": "rpm"}
